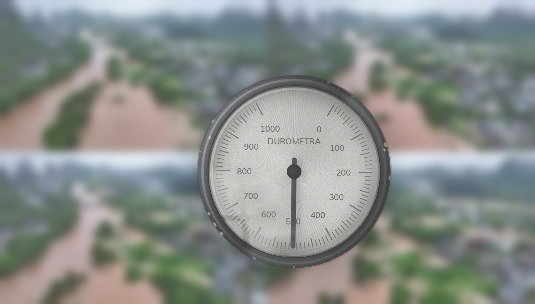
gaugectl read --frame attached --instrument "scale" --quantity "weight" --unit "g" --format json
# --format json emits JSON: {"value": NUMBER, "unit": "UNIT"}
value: {"value": 500, "unit": "g"}
